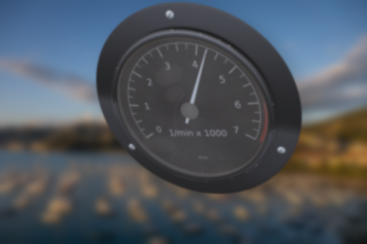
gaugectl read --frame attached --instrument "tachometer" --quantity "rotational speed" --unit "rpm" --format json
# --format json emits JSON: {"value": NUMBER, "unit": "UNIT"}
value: {"value": 4250, "unit": "rpm"}
